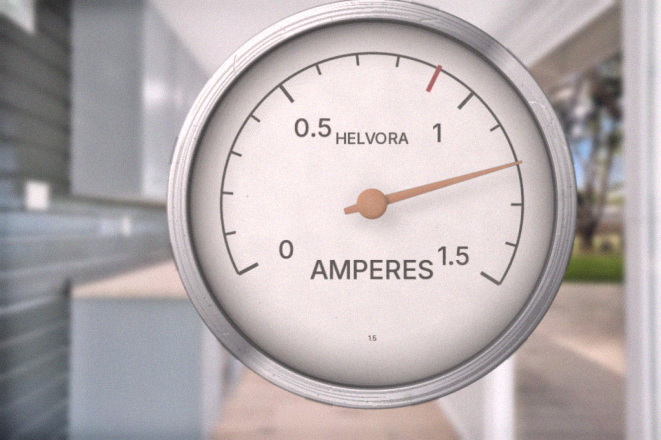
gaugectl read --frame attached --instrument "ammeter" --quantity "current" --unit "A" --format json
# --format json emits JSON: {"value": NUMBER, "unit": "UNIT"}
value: {"value": 1.2, "unit": "A"}
